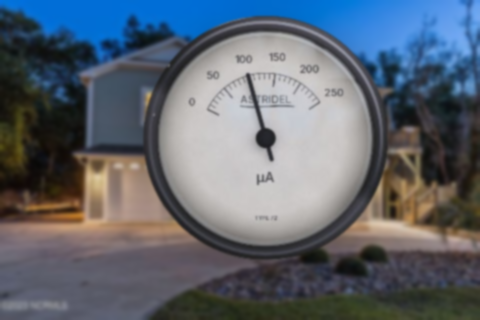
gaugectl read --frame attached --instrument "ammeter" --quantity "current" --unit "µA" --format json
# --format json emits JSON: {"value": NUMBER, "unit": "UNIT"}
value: {"value": 100, "unit": "µA"}
